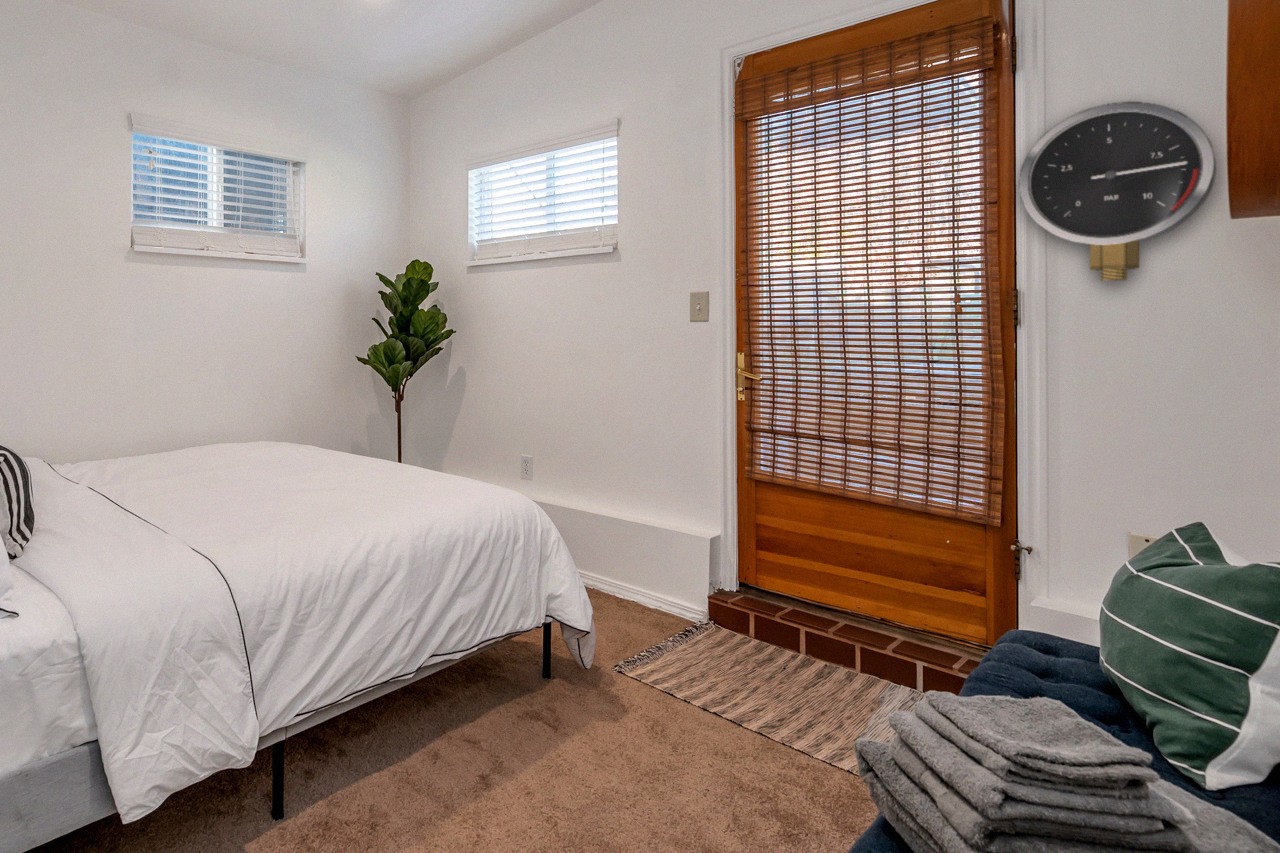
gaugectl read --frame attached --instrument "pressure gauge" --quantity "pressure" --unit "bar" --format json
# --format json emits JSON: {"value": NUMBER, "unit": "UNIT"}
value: {"value": 8.25, "unit": "bar"}
